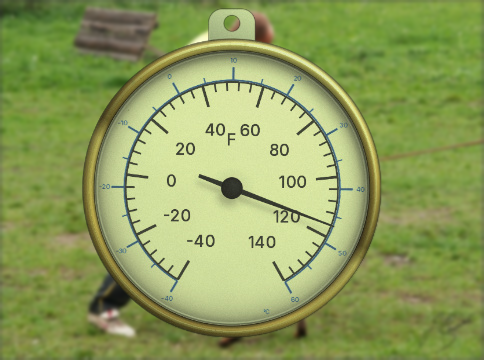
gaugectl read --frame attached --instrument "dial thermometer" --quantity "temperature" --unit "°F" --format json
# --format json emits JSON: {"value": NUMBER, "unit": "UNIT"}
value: {"value": 116, "unit": "°F"}
